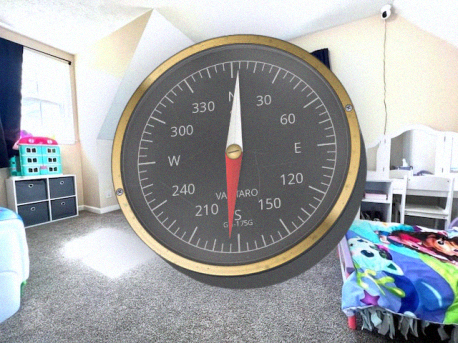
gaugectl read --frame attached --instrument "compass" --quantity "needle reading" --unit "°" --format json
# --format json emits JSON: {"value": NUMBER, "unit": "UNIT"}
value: {"value": 185, "unit": "°"}
